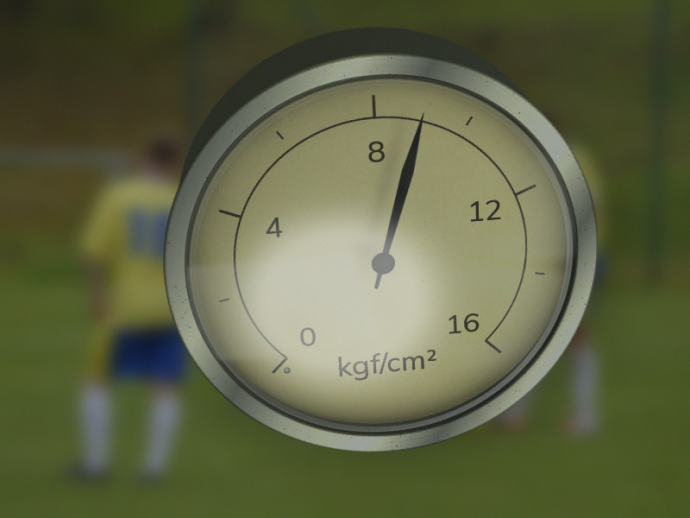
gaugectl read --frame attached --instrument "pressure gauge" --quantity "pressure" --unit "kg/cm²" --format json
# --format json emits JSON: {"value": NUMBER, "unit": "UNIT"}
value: {"value": 9, "unit": "kg/cm²"}
